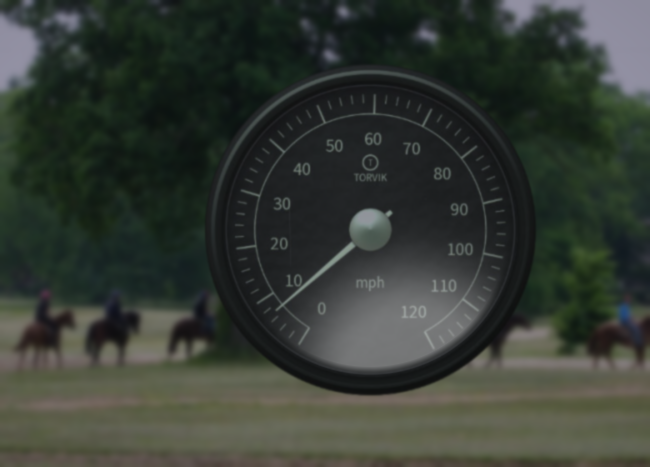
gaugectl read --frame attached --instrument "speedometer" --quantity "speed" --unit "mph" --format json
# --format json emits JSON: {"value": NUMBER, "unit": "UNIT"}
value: {"value": 7, "unit": "mph"}
